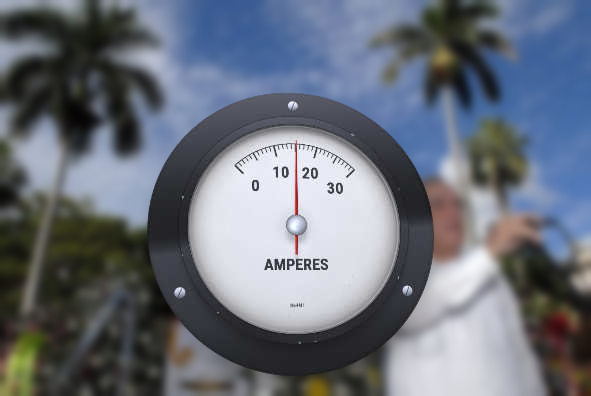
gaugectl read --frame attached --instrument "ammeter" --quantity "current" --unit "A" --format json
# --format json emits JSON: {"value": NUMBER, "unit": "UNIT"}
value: {"value": 15, "unit": "A"}
